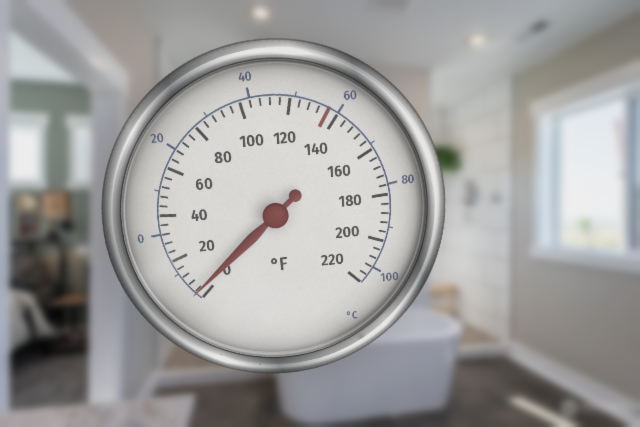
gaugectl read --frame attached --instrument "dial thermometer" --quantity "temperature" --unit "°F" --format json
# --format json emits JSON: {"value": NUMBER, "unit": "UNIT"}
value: {"value": 4, "unit": "°F"}
